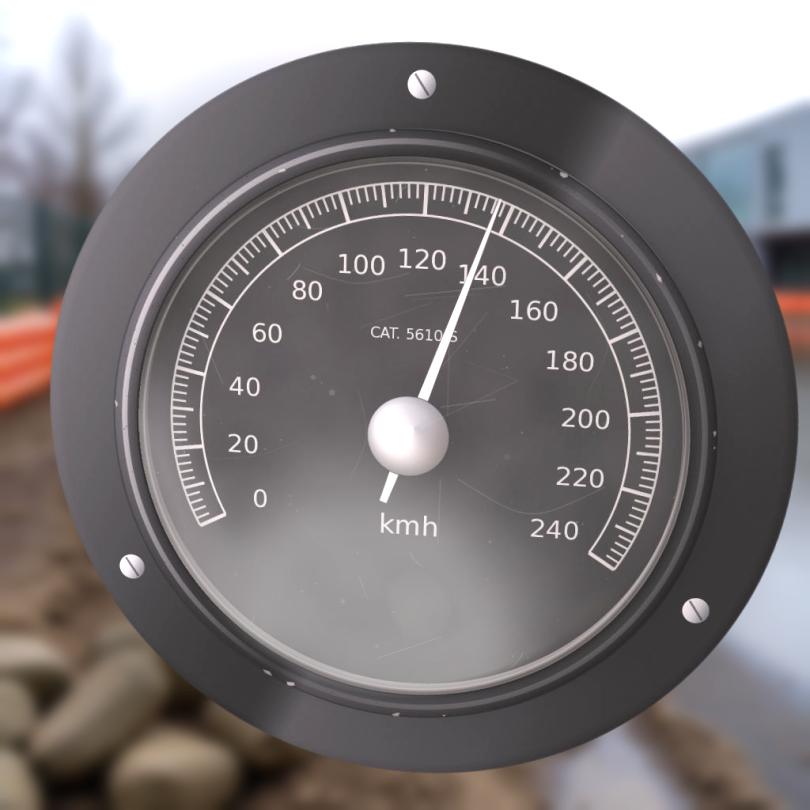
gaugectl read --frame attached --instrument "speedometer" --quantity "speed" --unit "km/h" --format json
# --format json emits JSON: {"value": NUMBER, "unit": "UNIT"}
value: {"value": 137, "unit": "km/h"}
